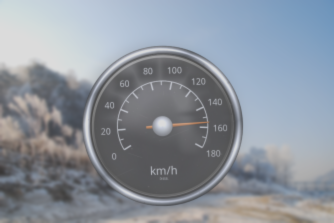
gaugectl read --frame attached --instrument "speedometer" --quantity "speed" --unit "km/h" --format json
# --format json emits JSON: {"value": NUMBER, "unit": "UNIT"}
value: {"value": 155, "unit": "km/h"}
